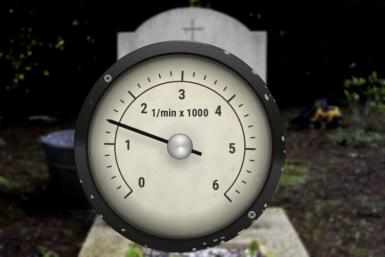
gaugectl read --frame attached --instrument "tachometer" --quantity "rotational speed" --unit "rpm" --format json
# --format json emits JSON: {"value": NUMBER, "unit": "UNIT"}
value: {"value": 1400, "unit": "rpm"}
